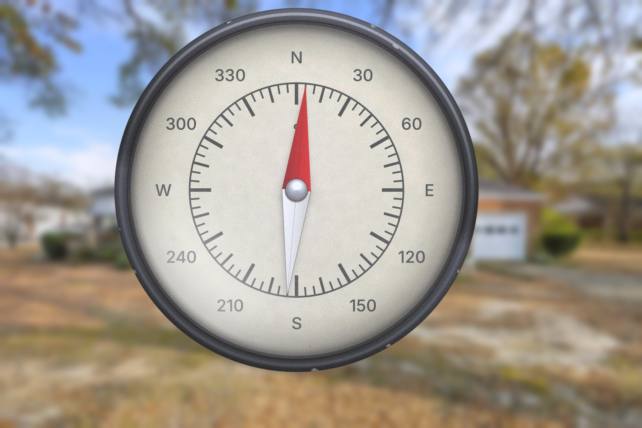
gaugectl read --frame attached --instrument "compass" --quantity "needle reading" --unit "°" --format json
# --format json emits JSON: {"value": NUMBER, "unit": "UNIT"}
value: {"value": 5, "unit": "°"}
